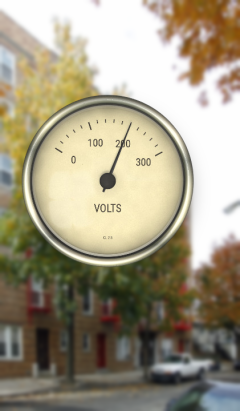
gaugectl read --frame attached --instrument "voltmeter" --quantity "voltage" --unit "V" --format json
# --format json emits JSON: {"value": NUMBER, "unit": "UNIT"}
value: {"value": 200, "unit": "V"}
